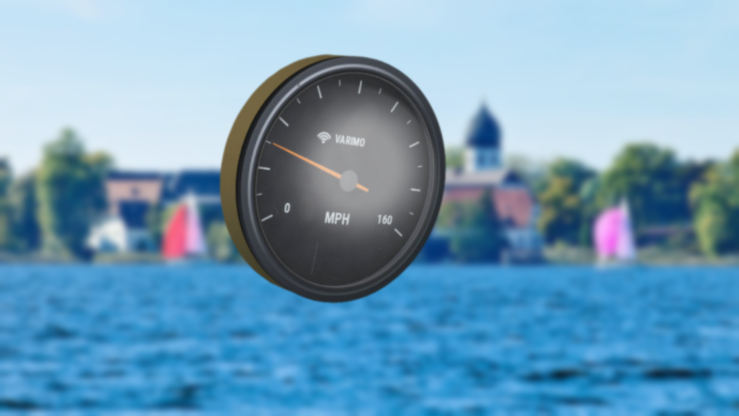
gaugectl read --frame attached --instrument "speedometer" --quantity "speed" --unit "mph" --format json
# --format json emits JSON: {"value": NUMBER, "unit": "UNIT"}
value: {"value": 30, "unit": "mph"}
